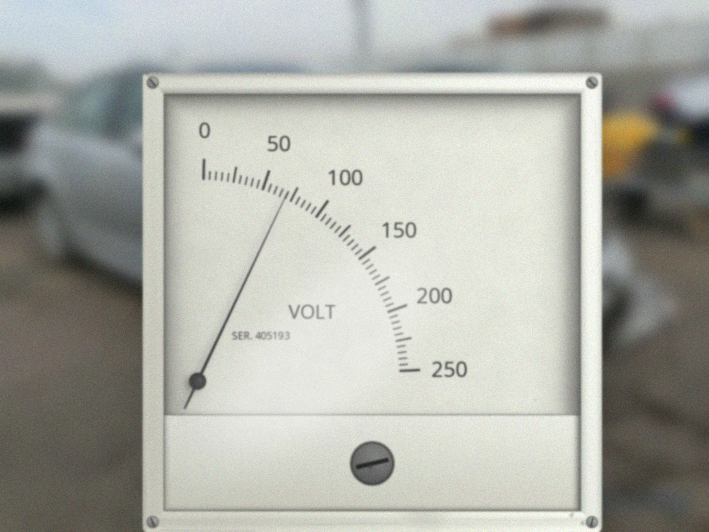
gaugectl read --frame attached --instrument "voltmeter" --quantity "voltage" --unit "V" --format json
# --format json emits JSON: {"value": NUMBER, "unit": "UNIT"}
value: {"value": 70, "unit": "V"}
